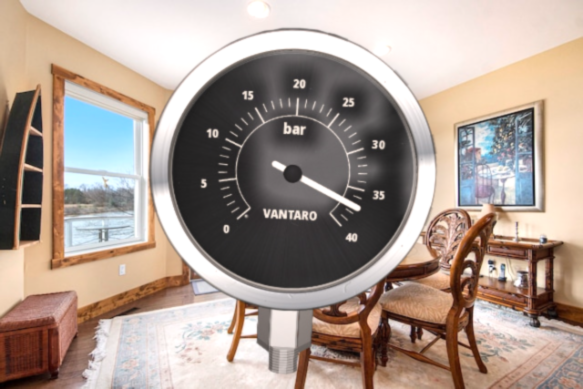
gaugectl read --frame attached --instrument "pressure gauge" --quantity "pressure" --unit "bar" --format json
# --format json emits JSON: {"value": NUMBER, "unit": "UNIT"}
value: {"value": 37, "unit": "bar"}
